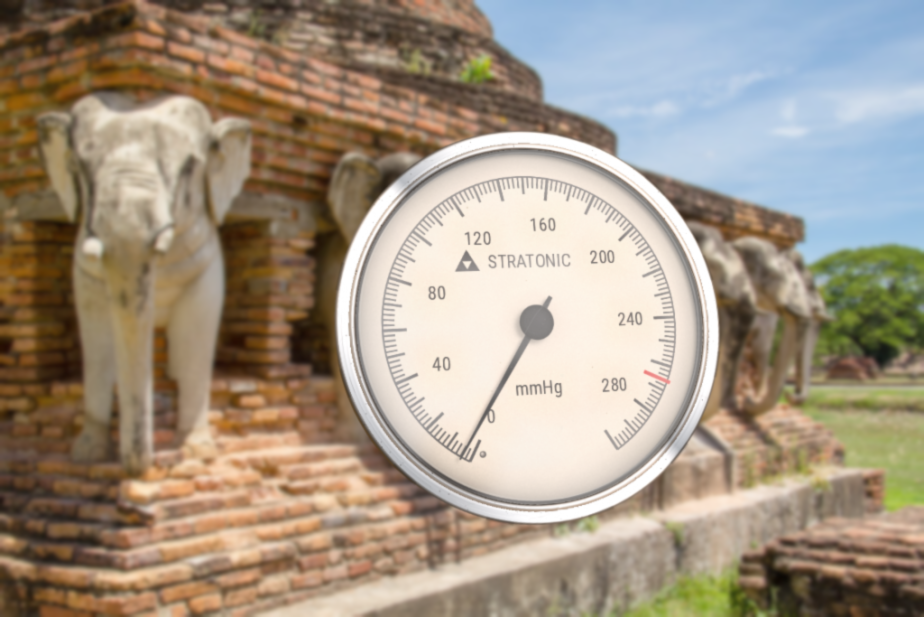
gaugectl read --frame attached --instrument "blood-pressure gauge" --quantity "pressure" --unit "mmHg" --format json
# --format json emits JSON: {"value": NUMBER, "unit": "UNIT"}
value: {"value": 4, "unit": "mmHg"}
